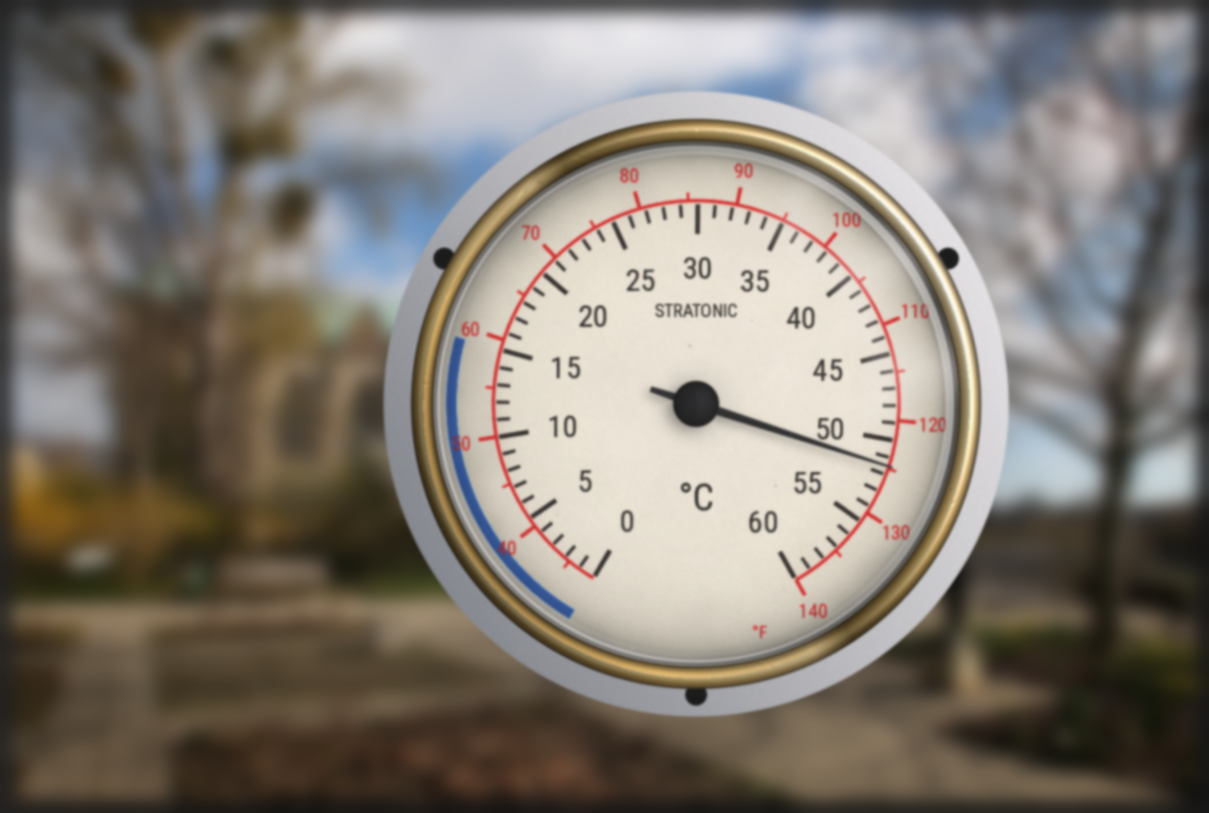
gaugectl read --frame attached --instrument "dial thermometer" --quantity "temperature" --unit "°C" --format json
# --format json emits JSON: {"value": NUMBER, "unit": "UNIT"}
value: {"value": 51.5, "unit": "°C"}
